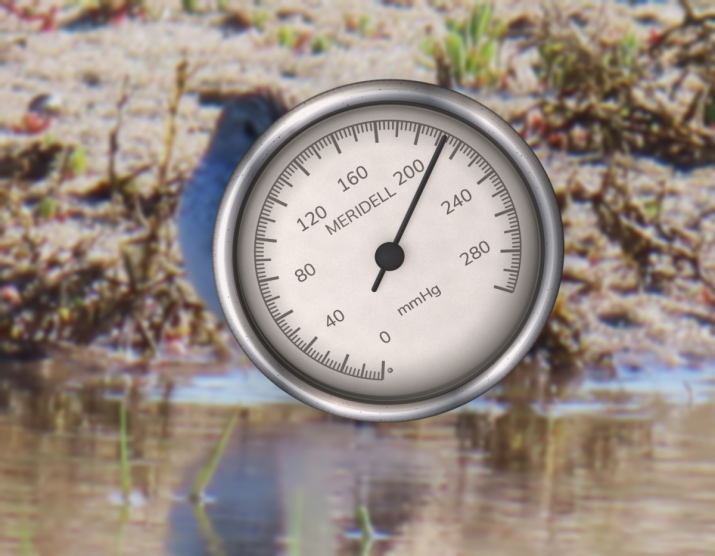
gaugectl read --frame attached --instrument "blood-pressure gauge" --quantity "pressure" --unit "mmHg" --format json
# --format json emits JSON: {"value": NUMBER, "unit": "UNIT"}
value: {"value": 212, "unit": "mmHg"}
